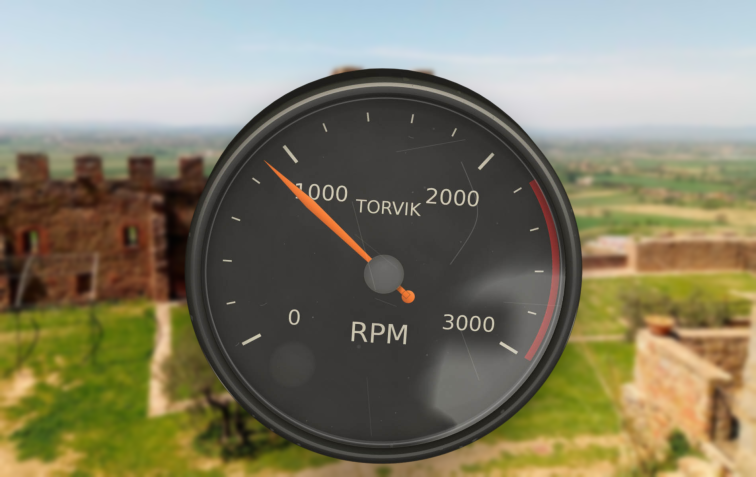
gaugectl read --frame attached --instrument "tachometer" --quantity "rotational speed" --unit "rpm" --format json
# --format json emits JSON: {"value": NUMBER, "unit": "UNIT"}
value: {"value": 900, "unit": "rpm"}
